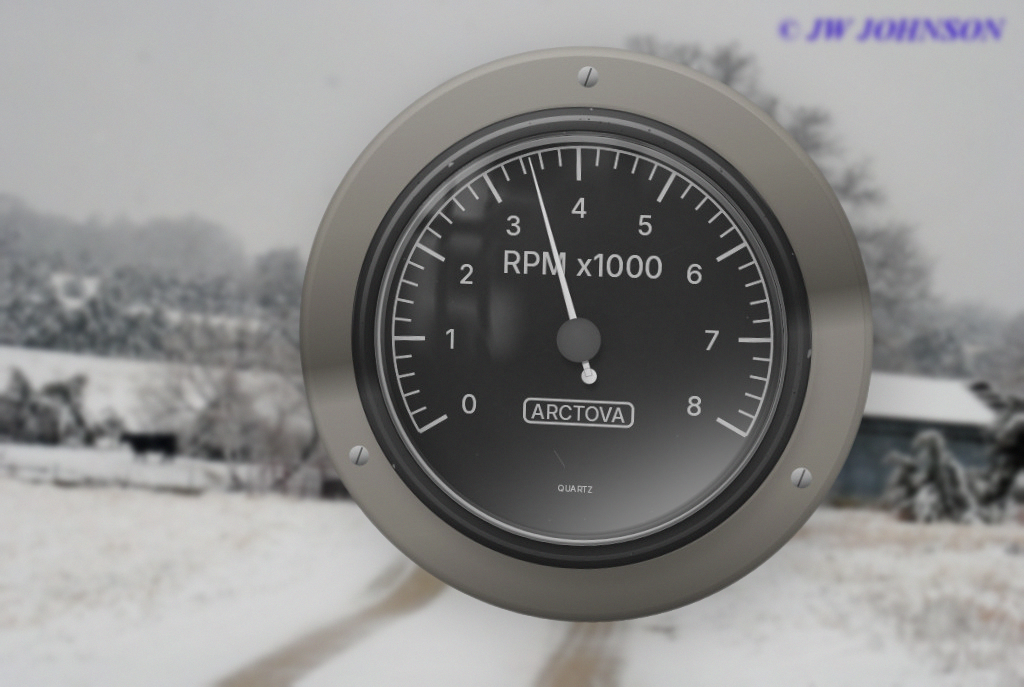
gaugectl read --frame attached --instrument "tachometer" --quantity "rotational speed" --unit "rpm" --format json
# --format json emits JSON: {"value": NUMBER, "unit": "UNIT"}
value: {"value": 3500, "unit": "rpm"}
